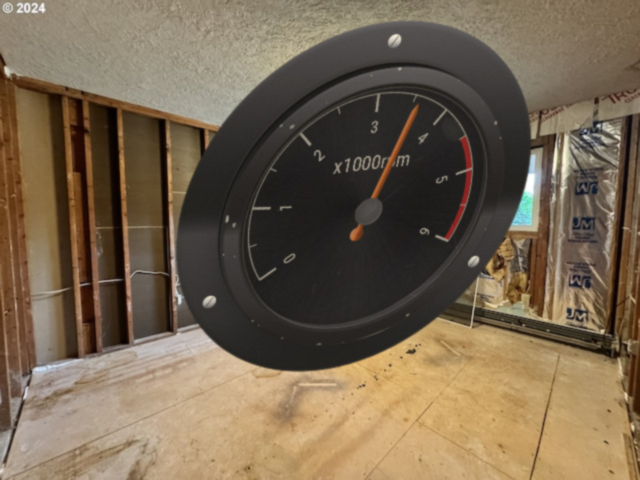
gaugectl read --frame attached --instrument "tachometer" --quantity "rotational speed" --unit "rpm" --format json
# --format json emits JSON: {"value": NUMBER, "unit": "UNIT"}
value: {"value": 3500, "unit": "rpm"}
